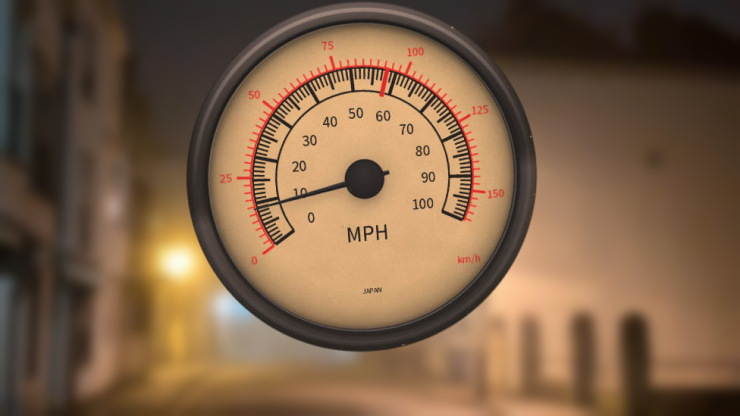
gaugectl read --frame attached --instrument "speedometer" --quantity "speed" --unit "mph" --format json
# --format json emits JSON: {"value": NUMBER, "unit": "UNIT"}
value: {"value": 9, "unit": "mph"}
